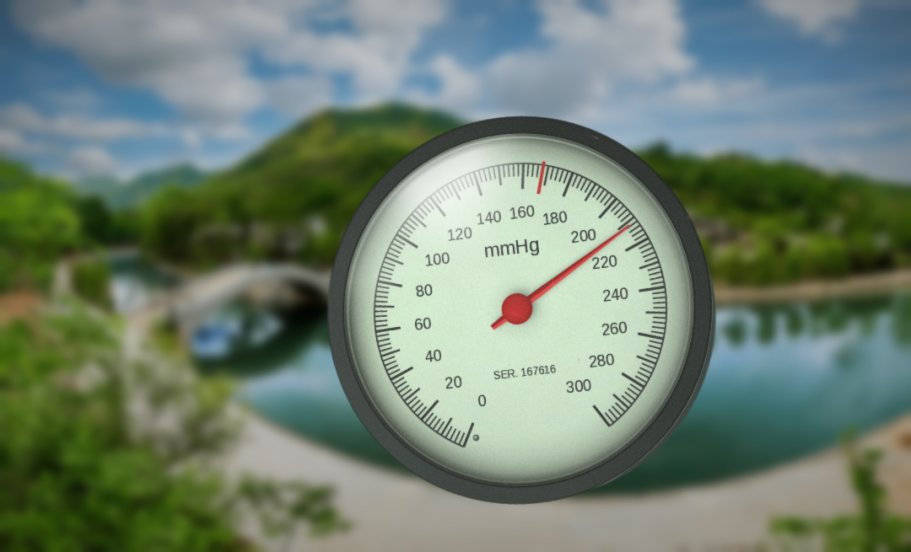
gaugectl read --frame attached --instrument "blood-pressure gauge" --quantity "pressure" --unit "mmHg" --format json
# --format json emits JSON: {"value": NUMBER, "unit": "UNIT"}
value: {"value": 212, "unit": "mmHg"}
